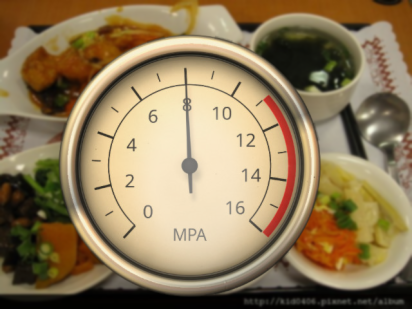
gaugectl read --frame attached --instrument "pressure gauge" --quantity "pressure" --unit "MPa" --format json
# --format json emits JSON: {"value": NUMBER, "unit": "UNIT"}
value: {"value": 8, "unit": "MPa"}
